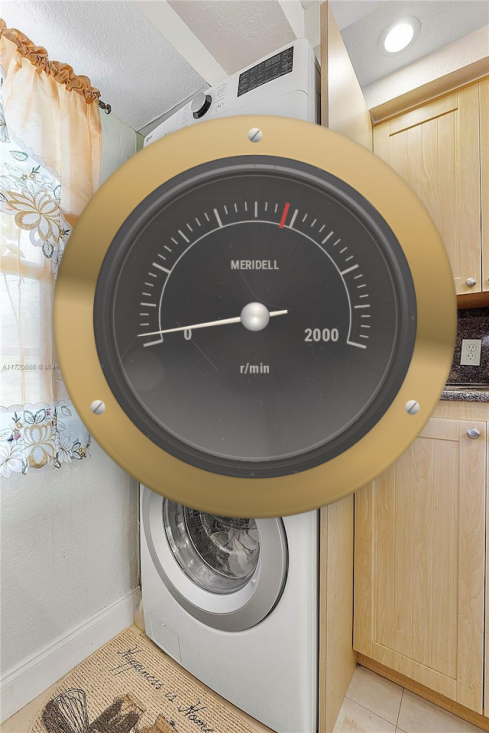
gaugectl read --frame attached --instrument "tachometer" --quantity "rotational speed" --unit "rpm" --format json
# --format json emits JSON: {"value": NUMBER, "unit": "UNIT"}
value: {"value": 50, "unit": "rpm"}
